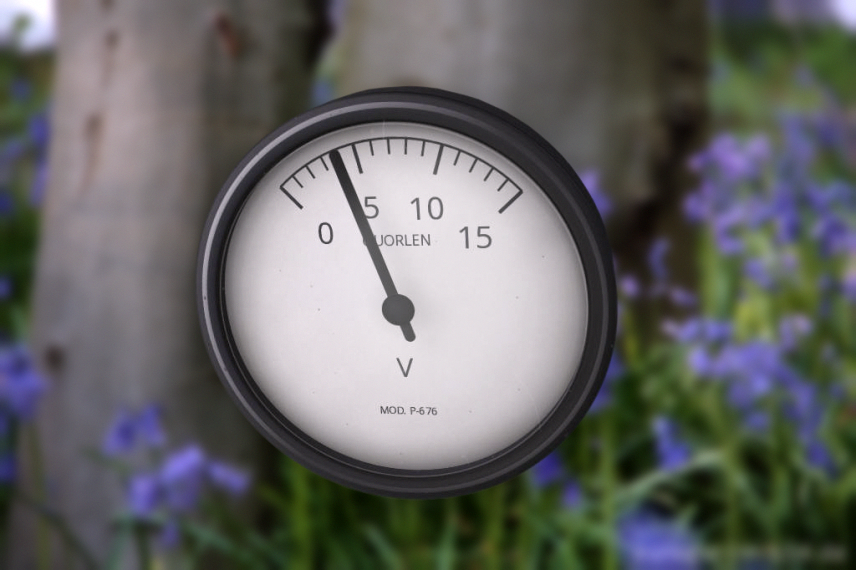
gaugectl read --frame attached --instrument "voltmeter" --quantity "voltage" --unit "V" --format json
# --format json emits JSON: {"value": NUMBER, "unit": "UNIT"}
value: {"value": 4, "unit": "V"}
